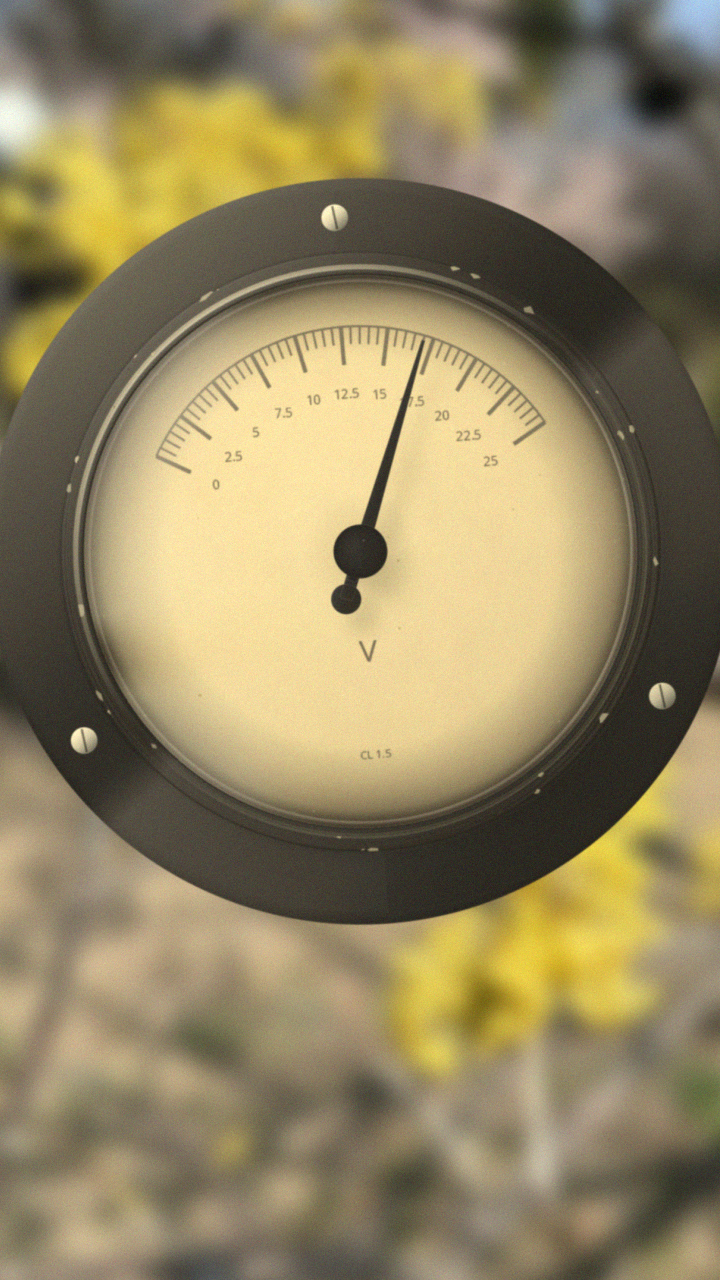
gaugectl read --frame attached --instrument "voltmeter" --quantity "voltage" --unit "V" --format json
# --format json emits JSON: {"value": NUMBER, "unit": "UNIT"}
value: {"value": 17, "unit": "V"}
